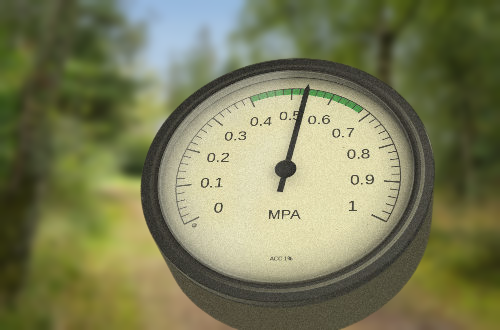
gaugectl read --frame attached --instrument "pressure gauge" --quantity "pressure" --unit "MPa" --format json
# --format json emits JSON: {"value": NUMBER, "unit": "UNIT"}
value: {"value": 0.54, "unit": "MPa"}
